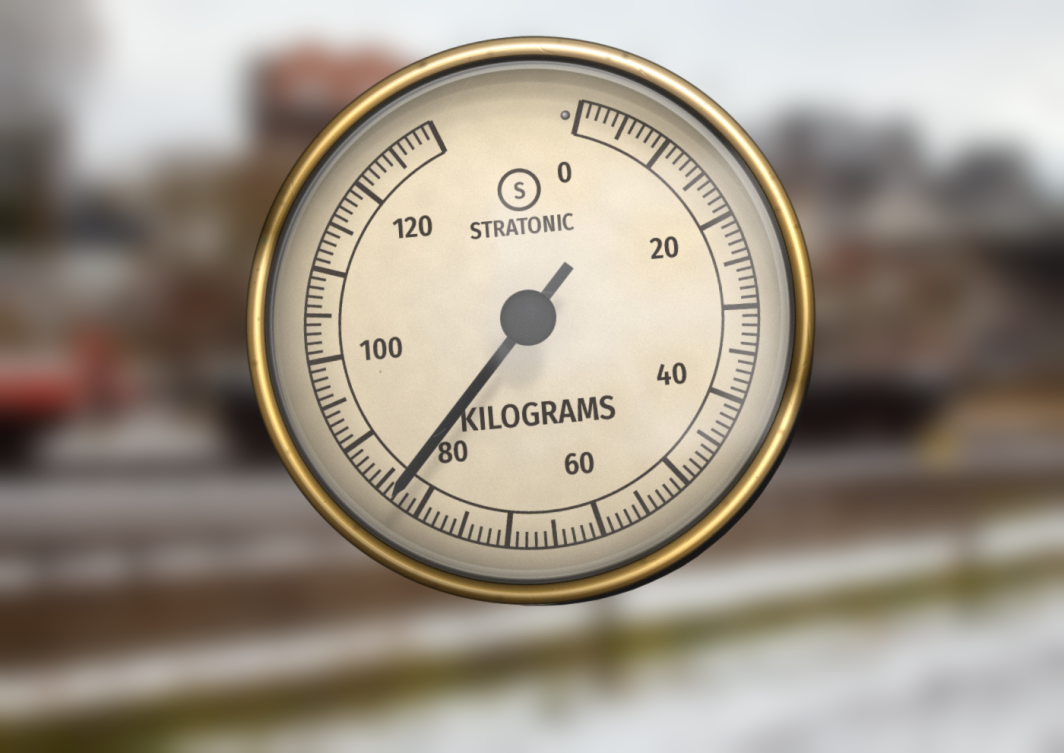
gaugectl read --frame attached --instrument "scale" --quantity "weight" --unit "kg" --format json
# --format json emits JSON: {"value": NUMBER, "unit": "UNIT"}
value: {"value": 83, "unit": "kg"}
